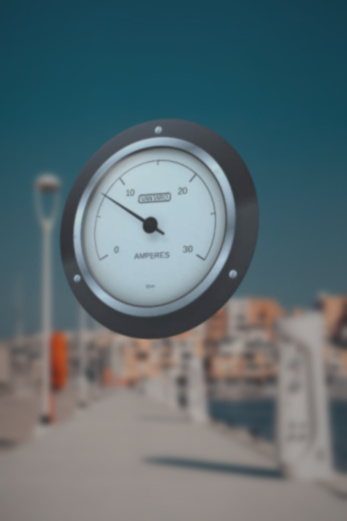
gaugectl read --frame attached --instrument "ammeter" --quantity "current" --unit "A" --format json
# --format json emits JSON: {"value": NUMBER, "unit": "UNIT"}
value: {"value": 7.5, "unit": "A"}
